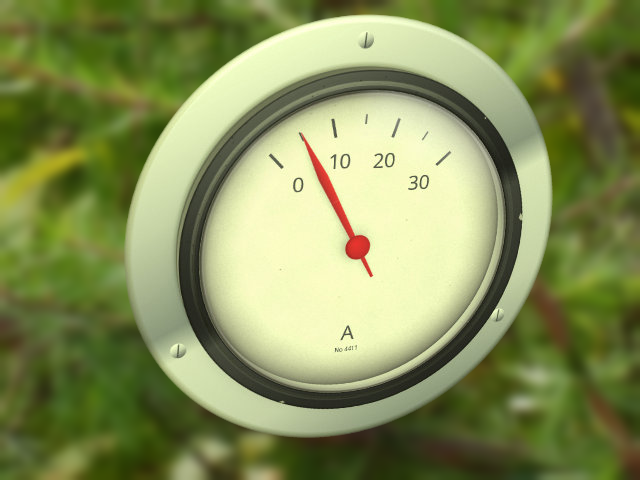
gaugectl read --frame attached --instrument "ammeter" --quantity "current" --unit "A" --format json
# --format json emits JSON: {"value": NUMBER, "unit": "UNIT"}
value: {"value": 5, "unit": "A"}
